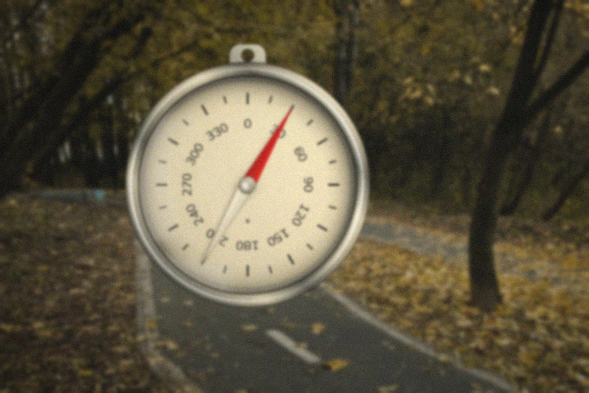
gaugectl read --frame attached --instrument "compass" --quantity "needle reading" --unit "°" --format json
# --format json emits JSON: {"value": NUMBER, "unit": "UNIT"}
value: {"value": 30, "unit": "°"}
